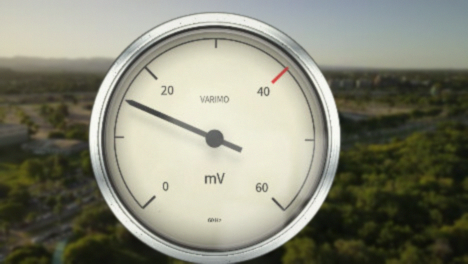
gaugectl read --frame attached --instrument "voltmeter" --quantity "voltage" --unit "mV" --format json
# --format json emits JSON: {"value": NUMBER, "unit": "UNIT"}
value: {"value": 15, "unit": "mV"}
